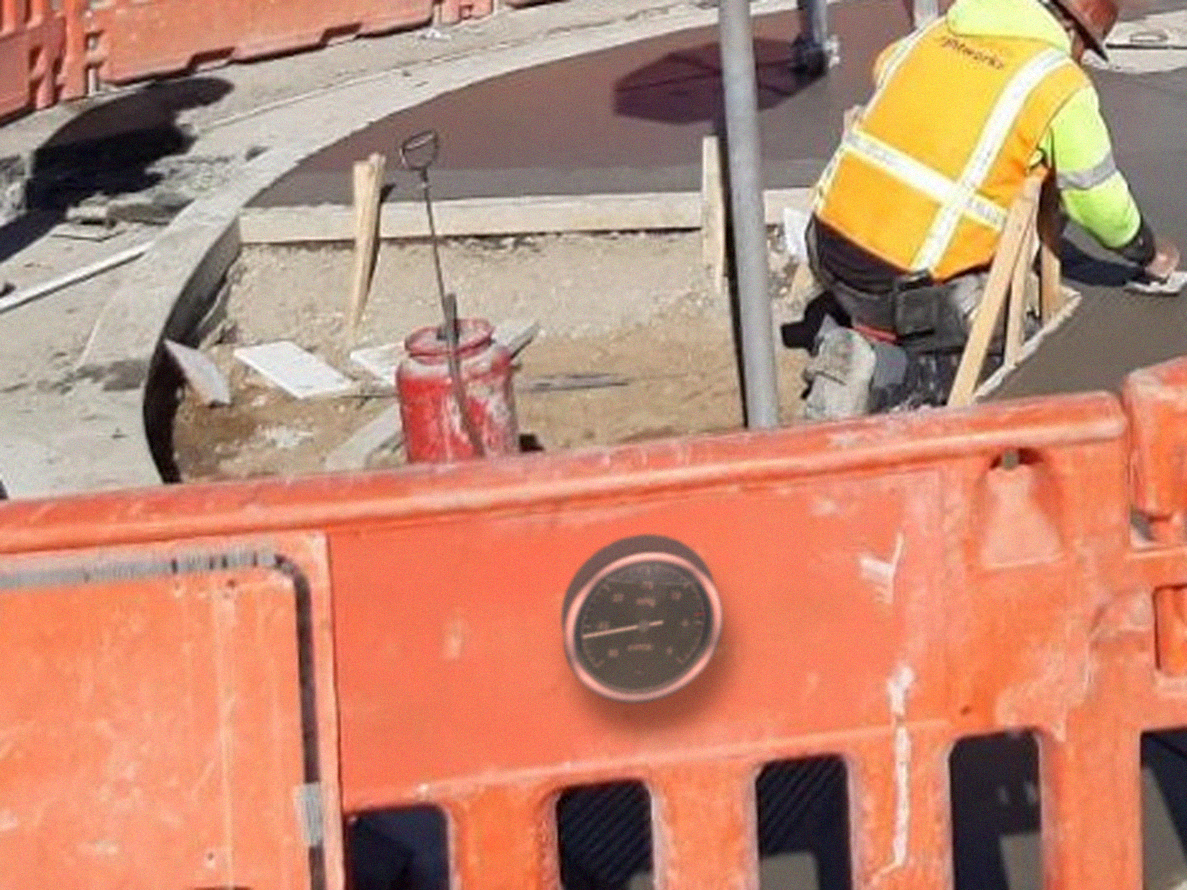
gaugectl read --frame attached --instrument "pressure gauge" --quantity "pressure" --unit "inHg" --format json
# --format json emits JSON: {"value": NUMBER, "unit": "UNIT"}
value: {"value": -26, "unit": "inHg"}
